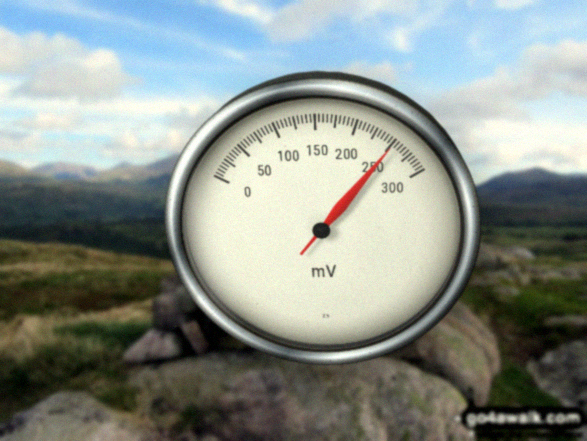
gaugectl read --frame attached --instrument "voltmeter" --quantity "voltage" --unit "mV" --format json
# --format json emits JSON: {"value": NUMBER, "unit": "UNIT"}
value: {"value": 250, "unit": "mV"}
